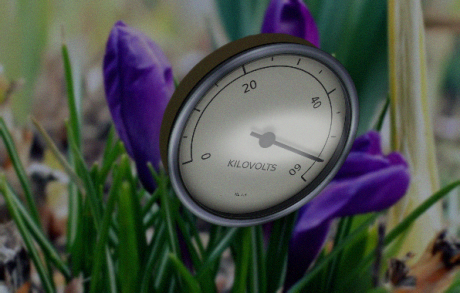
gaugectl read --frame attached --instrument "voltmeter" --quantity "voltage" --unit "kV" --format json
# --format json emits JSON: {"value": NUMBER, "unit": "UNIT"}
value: {"value": 55, "unit": "kV"}
